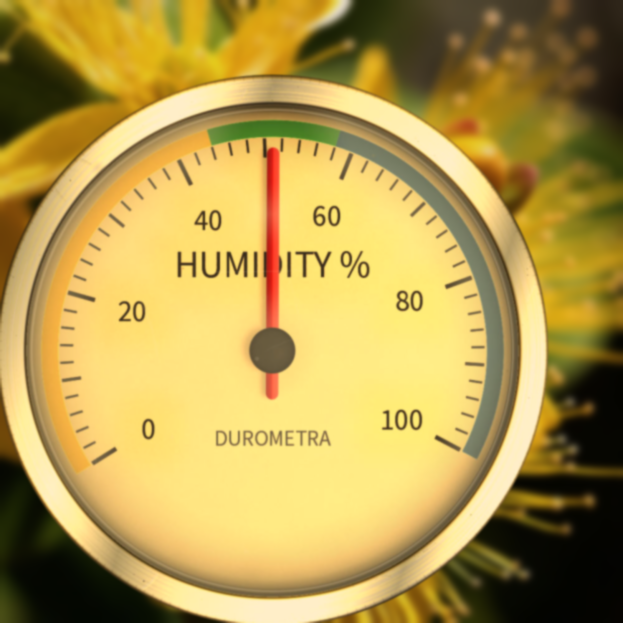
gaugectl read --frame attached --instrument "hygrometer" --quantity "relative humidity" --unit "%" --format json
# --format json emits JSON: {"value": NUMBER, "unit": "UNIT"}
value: {"value": 51, "unit": "%"}
